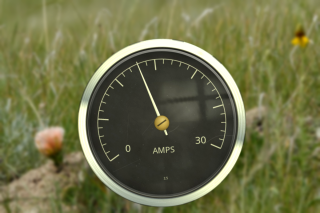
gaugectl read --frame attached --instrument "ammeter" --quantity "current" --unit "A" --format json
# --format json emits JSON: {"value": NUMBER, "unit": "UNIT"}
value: {"value": 13, "unit": "A"}
